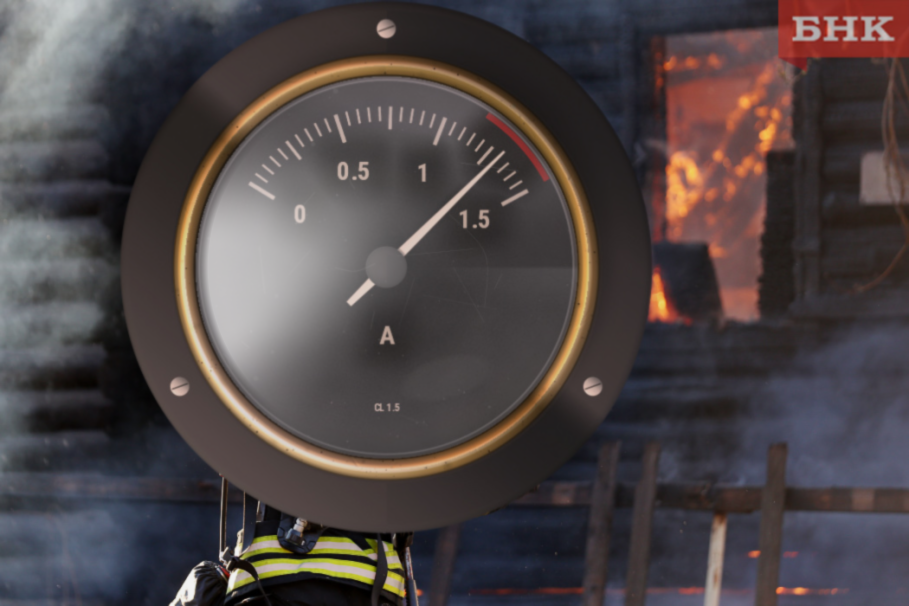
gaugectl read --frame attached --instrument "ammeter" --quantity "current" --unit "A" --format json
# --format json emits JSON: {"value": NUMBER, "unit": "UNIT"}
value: {"value": 1.3, "unit": "A"}
